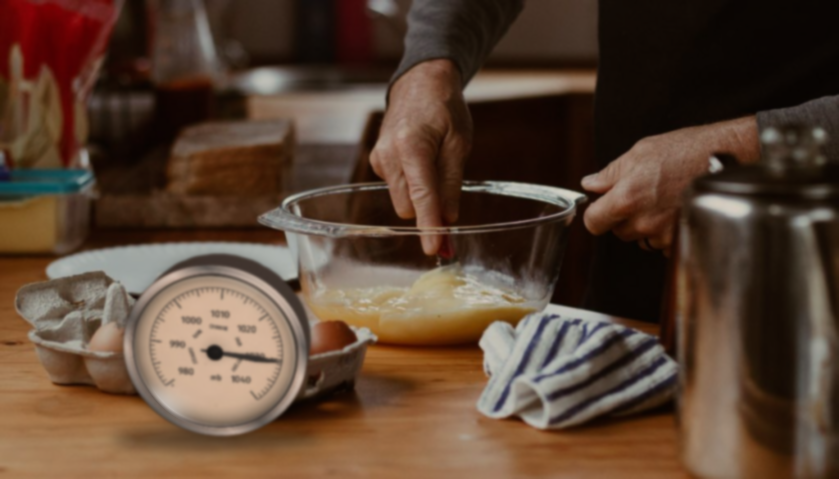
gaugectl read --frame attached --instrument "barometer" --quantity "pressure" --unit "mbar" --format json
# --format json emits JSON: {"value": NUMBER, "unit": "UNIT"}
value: {"value": 1030, "unit": "mbar"}
